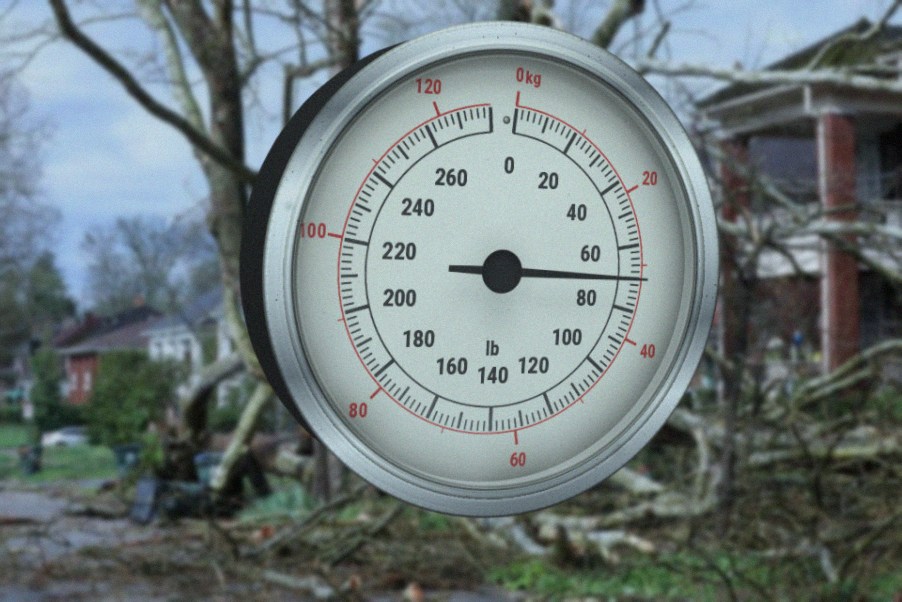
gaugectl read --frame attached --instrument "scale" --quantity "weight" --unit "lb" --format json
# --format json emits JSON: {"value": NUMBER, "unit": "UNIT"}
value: {"value": 70, "unit": "lb"}
